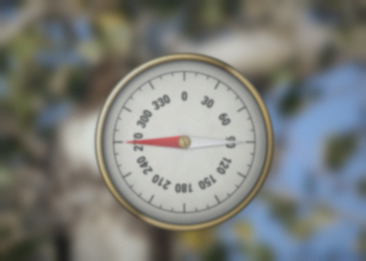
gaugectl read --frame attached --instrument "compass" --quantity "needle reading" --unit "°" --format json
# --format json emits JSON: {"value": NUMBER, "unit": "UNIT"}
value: {"value": 270, "unit": "°"}
